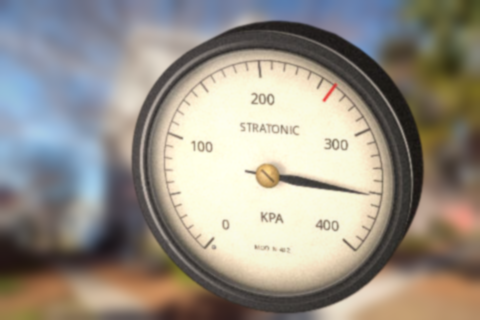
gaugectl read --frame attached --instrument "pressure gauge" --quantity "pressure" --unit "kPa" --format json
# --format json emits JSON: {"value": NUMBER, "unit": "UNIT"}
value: {"value": 350, "unit": "kPa"}
